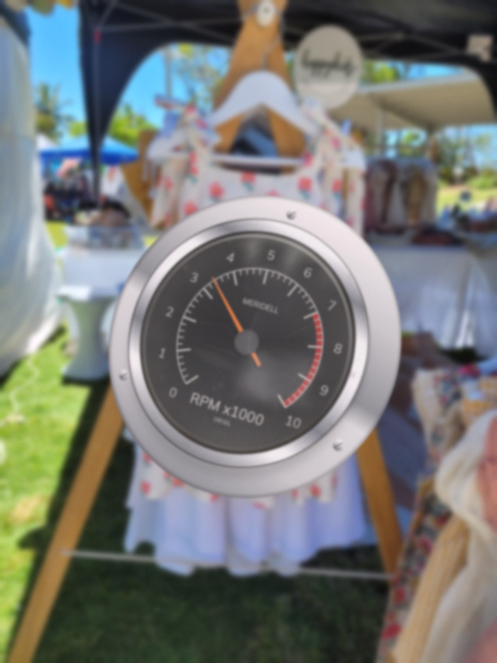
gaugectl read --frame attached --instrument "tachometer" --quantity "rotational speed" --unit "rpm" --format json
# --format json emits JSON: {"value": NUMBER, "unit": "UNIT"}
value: {"value": 3400, "unit": "rpm"}
